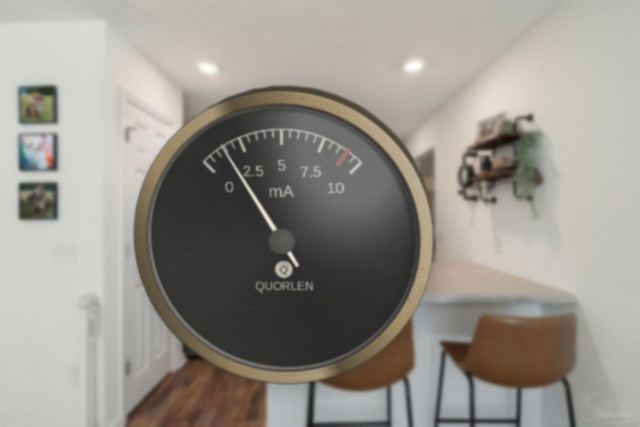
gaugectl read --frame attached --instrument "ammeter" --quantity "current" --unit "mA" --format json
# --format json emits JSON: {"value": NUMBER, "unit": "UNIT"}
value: {"value": 1.5, "unit": "mA"}
